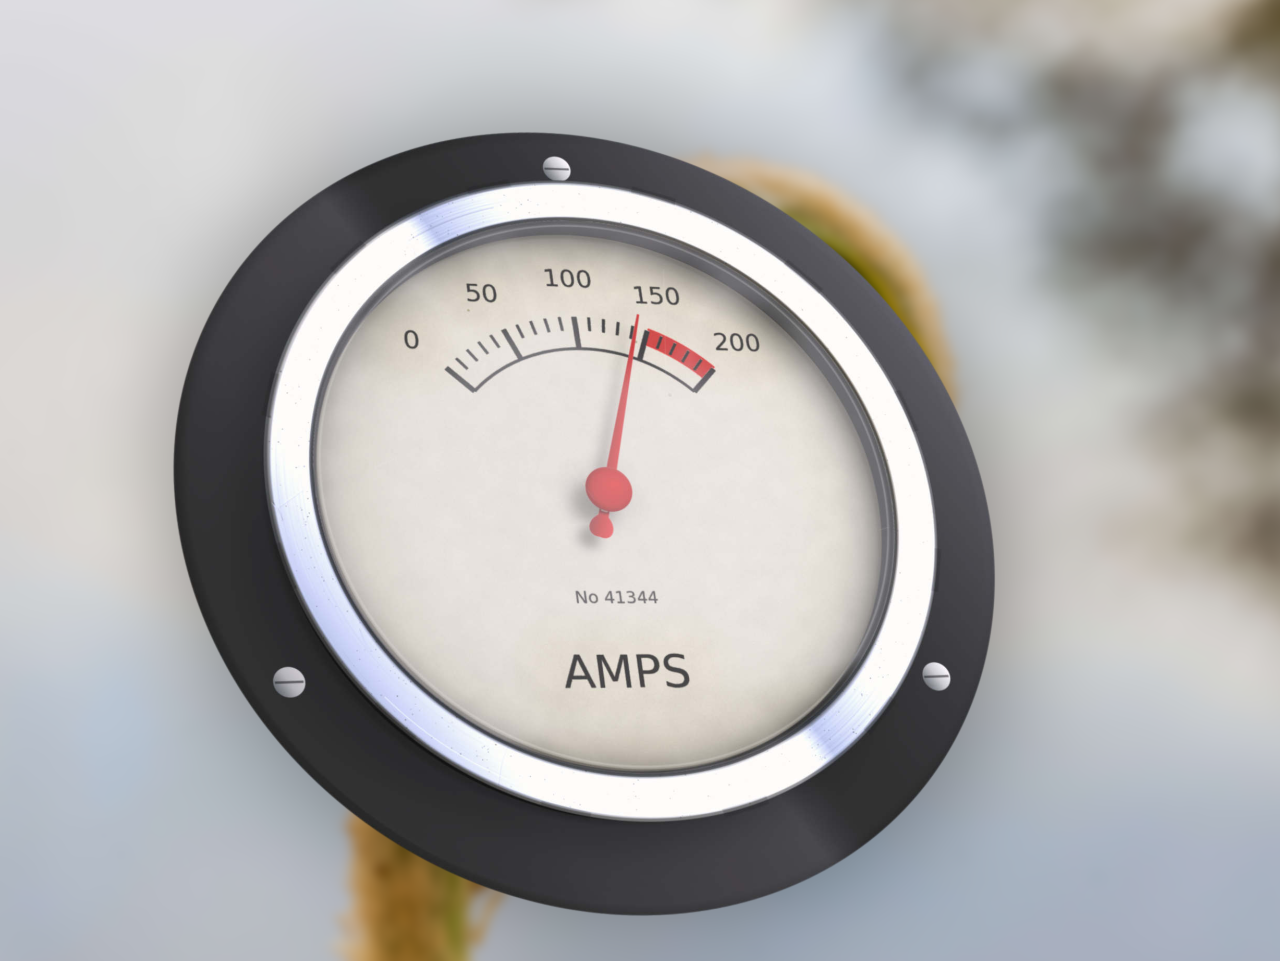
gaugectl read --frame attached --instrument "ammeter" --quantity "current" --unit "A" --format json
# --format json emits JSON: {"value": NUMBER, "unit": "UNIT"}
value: {"value": 140, "unit": "A"}
